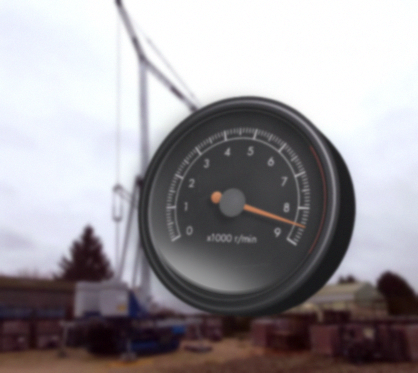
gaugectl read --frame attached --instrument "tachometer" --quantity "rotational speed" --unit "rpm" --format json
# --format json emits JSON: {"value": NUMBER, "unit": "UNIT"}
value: {"value": 8500, "unit": "rpm"}
